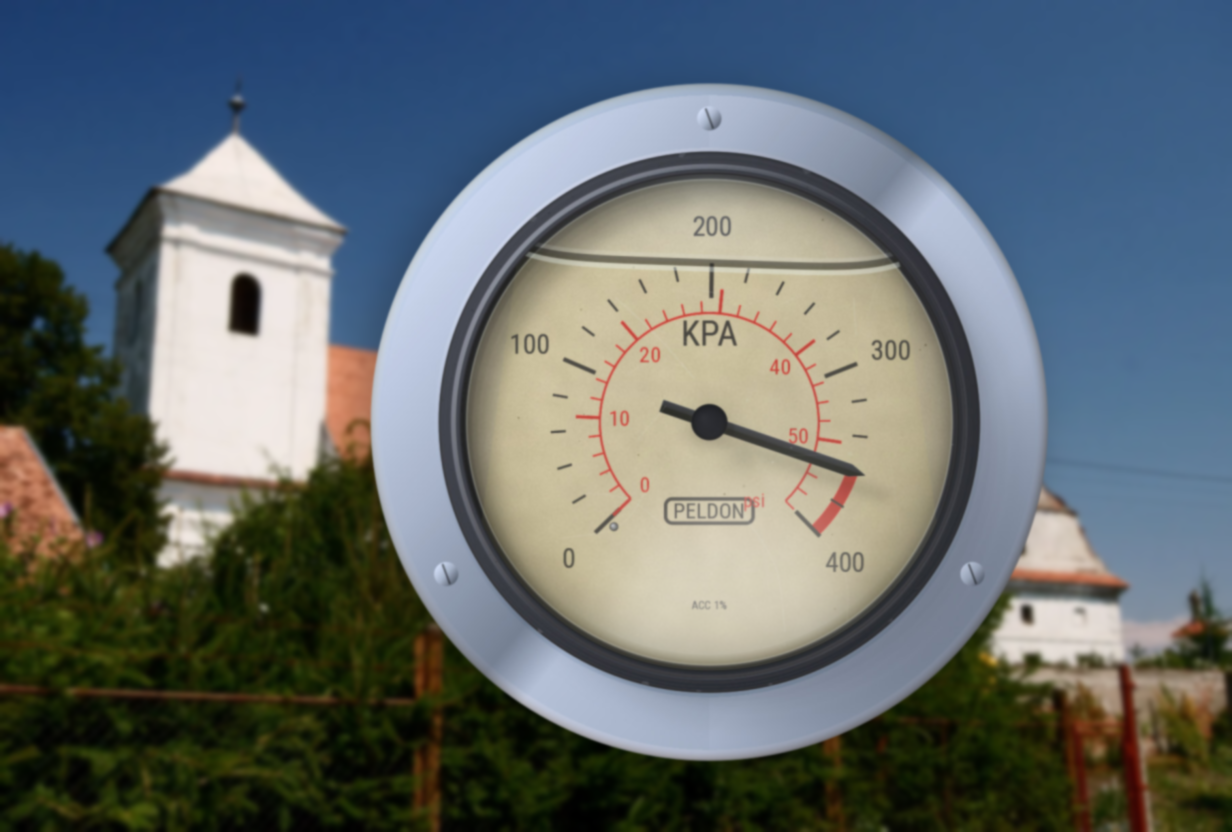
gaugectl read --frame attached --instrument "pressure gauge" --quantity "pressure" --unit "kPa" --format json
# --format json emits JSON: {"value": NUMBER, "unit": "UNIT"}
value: {"value": 360, "unit": "kPa"}
